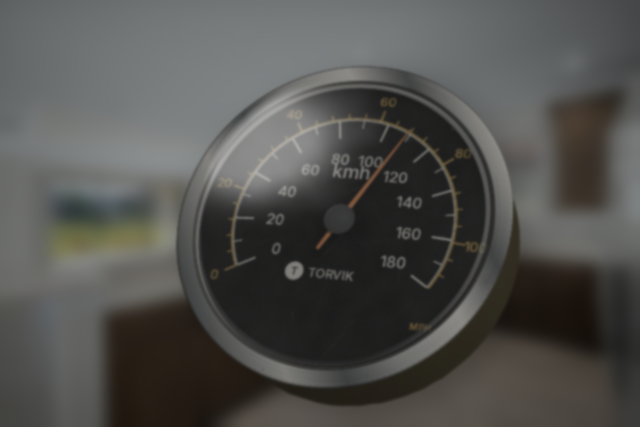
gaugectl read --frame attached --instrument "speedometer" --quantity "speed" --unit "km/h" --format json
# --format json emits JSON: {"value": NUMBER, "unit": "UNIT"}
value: {"value": 110, "unit": "km/h"}
